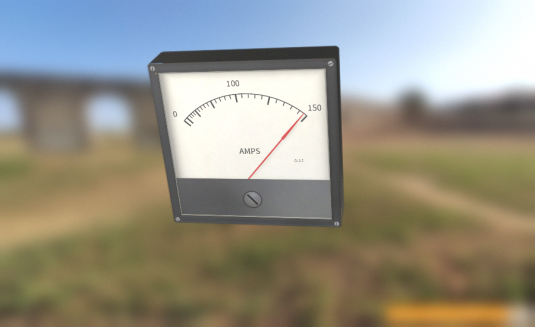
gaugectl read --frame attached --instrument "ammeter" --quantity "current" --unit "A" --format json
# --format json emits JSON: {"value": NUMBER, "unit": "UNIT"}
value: {"value": 147.5, "unit": "A"}
